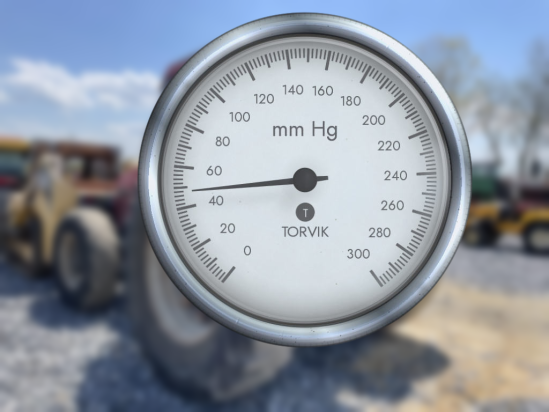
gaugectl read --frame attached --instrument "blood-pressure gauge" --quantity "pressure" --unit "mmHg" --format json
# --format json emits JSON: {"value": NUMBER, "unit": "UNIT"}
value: {"value": 48, "unit": "mmHg"}
